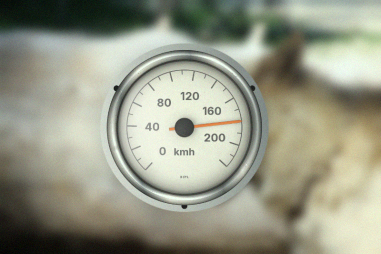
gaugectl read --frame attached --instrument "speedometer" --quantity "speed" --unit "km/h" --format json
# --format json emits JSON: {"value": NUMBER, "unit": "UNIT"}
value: {"value": 180, "unit": "km/h"}
